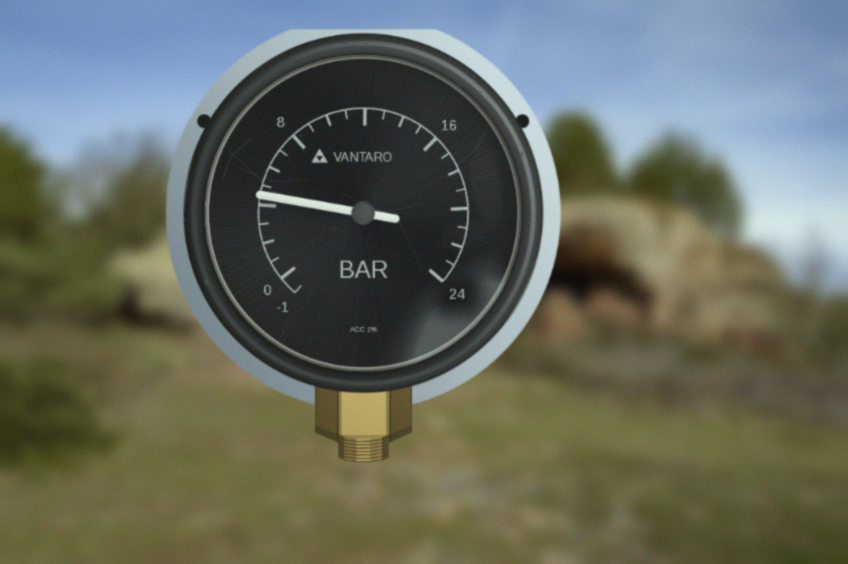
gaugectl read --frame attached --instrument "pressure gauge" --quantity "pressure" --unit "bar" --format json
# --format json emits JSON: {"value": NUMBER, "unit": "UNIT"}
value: {"value": 4.5, "unit": "bar"}
